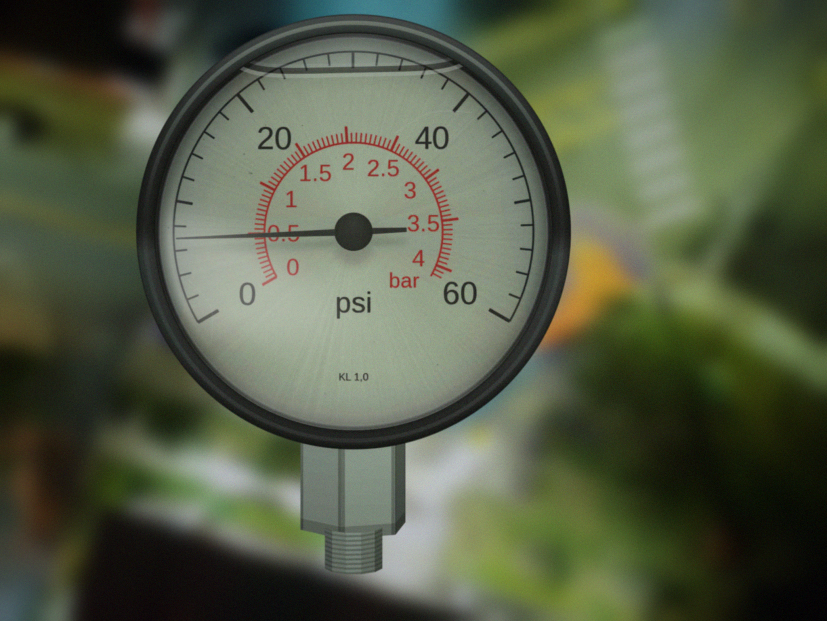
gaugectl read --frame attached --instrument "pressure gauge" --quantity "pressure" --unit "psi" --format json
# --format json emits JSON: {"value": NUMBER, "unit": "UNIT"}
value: {"value": 7, "unit": "psi"}
